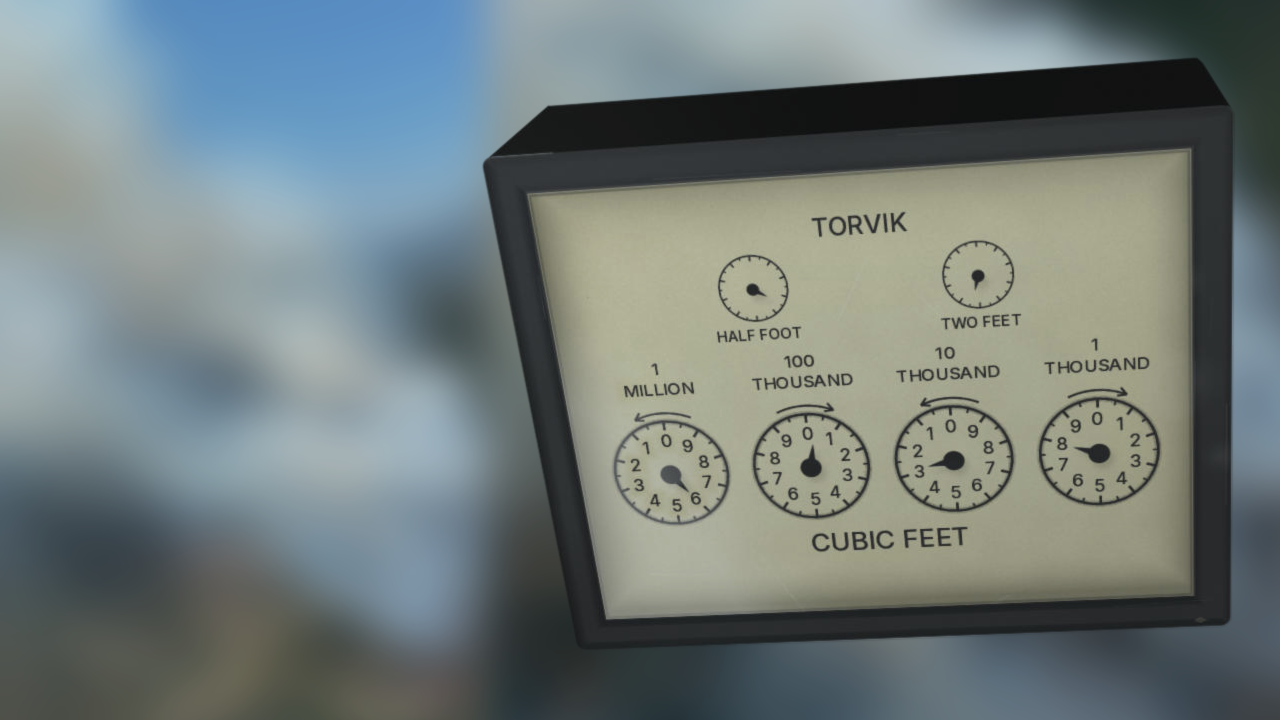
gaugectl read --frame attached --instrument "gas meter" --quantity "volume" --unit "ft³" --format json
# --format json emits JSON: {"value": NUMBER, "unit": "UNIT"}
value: {"value": 602800, "unit": "ft³"}
